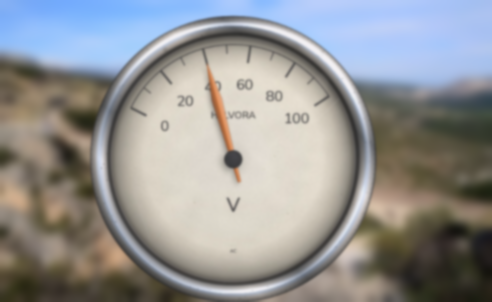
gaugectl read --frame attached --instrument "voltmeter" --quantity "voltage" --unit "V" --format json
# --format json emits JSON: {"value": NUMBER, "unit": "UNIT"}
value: {"value": 40, "unit": "V"}
